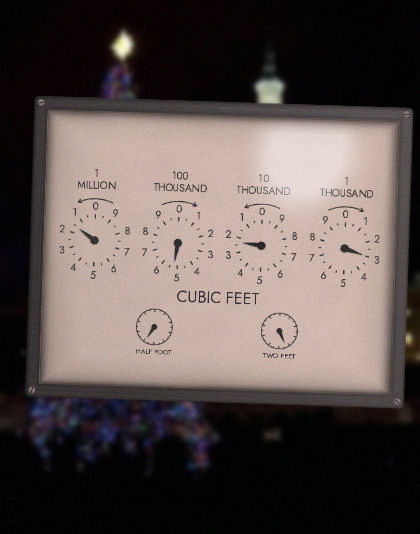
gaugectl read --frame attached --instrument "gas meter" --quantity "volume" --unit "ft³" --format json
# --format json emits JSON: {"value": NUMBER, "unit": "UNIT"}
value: {"value": 152300, "unit": "ft³"}
